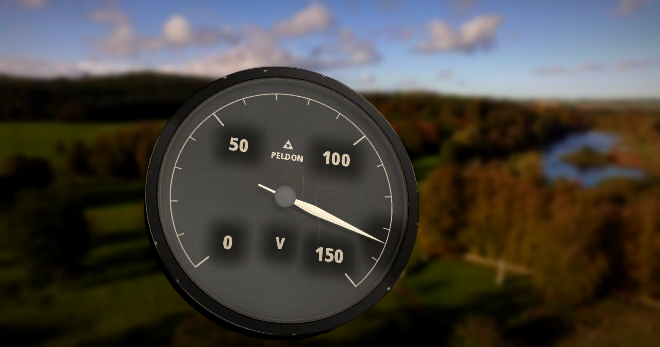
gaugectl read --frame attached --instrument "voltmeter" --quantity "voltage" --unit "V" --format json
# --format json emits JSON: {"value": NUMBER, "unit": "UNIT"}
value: {"value": 135, "unit": "V"}
